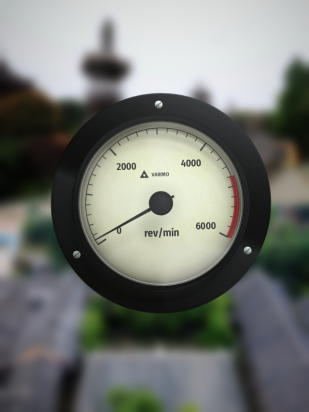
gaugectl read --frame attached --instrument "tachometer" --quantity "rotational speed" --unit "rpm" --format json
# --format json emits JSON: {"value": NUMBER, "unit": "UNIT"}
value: {"value": 100, "unit": "rpm"}
